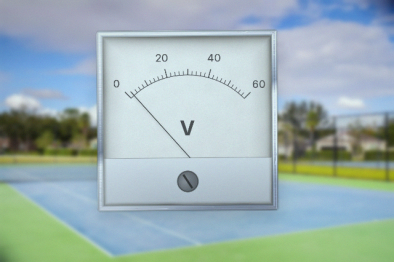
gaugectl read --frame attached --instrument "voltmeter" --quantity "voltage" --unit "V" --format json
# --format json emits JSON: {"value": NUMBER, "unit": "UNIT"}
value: {"value": 2, "unit": "V"}
